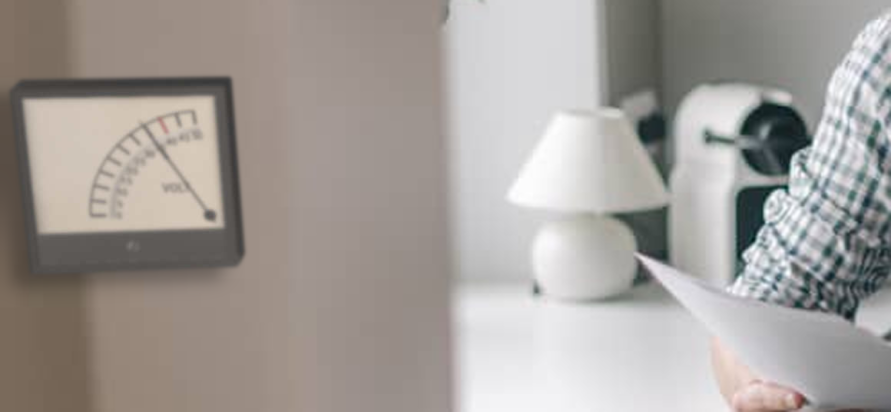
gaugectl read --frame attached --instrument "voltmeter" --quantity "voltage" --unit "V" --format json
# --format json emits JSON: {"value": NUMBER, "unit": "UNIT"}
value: {"value": 35, "unit": "V"}
